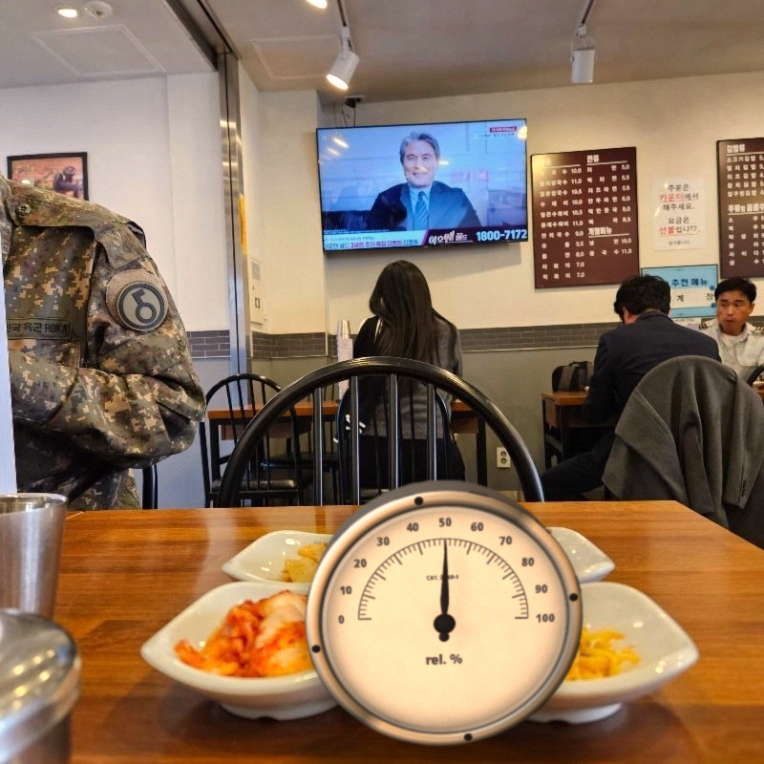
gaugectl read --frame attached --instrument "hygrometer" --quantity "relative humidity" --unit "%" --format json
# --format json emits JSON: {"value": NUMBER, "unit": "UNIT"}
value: {"value": 50, "unit": "%"}
